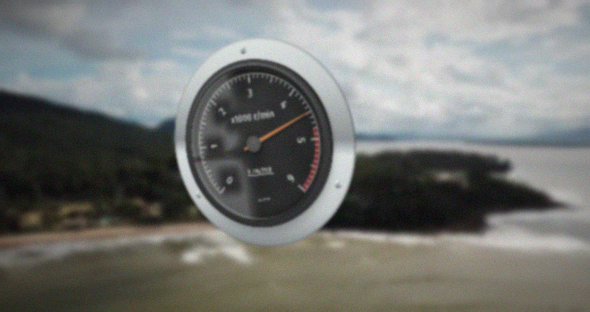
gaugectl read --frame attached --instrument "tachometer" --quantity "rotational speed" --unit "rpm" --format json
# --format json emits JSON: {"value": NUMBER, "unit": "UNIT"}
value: {"value": 4500, "unit": "rpm"}
